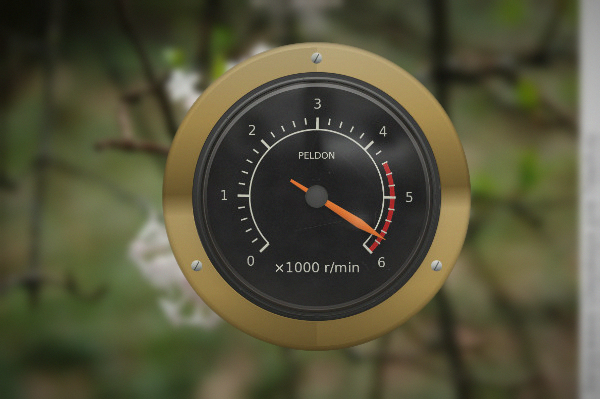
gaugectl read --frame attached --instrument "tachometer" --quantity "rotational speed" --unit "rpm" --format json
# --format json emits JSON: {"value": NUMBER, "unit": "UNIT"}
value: {"value": 5700, "unit": "rpm"}
